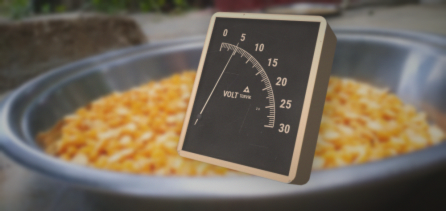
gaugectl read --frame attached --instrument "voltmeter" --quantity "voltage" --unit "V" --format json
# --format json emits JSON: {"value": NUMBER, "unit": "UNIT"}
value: {"value": 5, "unit": "V"}
